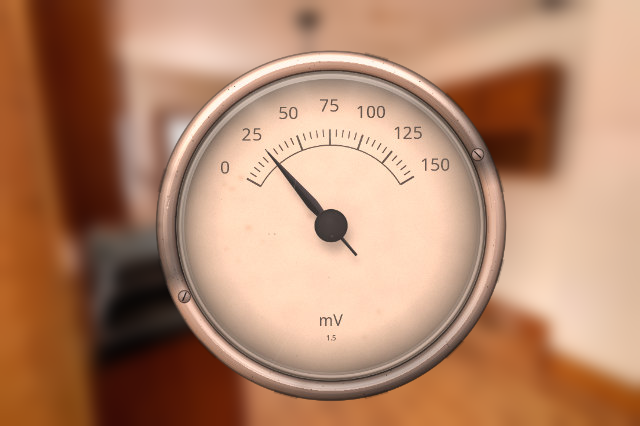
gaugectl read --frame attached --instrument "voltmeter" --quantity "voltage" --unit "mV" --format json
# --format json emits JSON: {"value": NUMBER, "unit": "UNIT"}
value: {"value": 25, "unit": "mV"}
